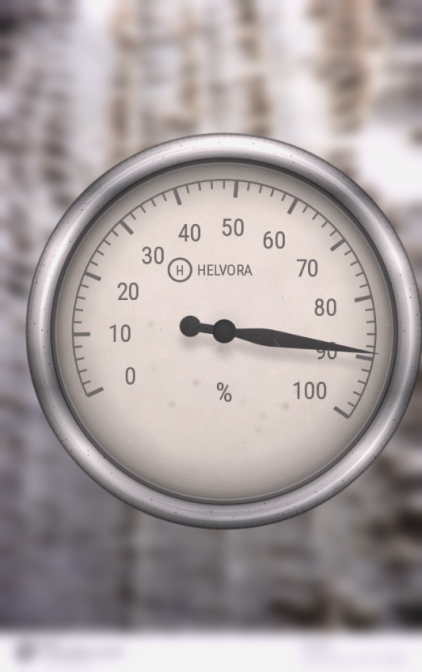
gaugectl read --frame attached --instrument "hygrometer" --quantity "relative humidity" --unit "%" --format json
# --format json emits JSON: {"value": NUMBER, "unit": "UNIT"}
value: {"value": 89, "unit": "%"}
